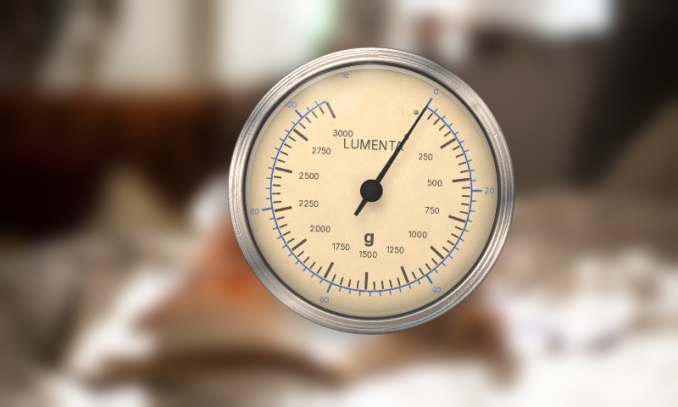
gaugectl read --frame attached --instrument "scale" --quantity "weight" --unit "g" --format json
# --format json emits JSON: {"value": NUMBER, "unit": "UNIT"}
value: {"value": 0, "unit": "g"}
